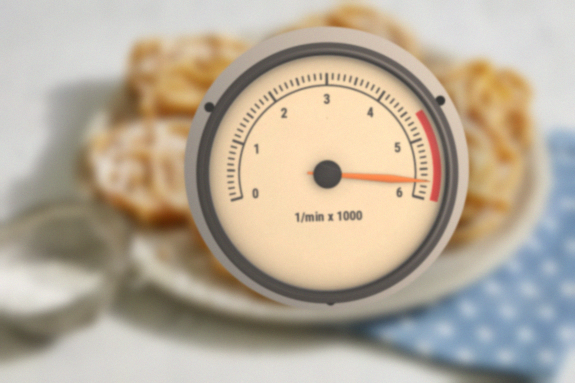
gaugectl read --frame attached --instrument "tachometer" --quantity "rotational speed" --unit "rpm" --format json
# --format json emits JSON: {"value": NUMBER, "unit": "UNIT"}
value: {"value": 5700, "unit": "rpm"}
